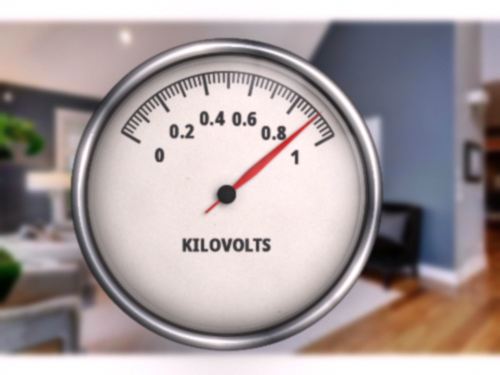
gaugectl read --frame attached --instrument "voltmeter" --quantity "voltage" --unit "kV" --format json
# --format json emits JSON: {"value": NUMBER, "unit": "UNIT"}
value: {"value": 0.9, "unit": "kV"}
